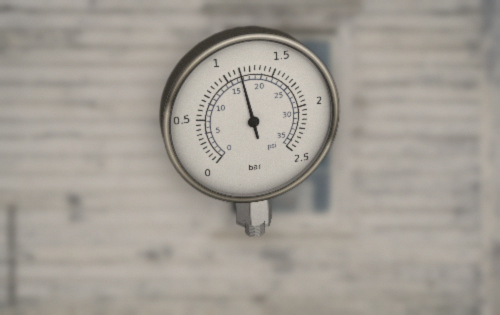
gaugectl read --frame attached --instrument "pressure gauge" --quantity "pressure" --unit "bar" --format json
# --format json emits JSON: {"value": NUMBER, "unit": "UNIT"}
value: {"value": 1.15, "unit": "bar"}
